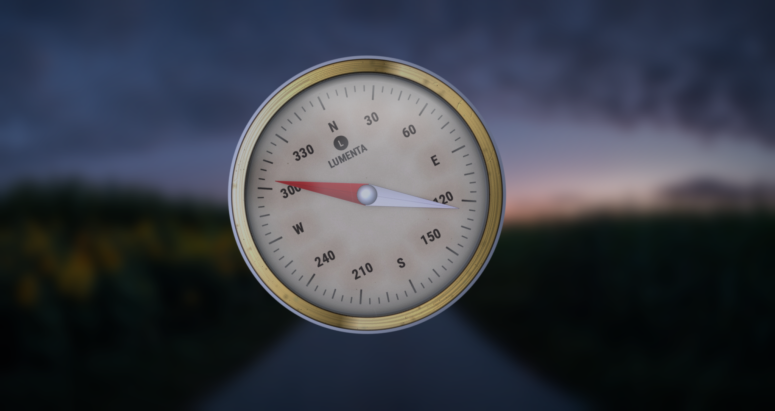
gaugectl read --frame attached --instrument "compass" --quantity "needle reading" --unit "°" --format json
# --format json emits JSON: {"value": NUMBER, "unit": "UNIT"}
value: {"value": 305, "unit": "°"}
